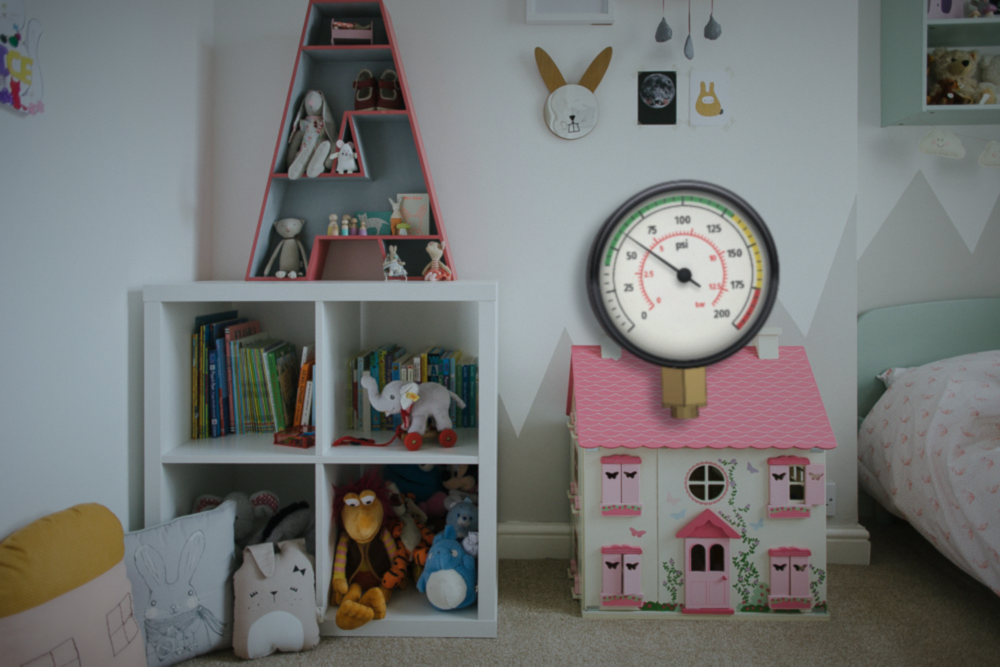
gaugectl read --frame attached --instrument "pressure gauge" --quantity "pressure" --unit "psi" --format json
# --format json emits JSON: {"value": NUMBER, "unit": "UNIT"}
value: {"value": 60, "unit": "psi"}
